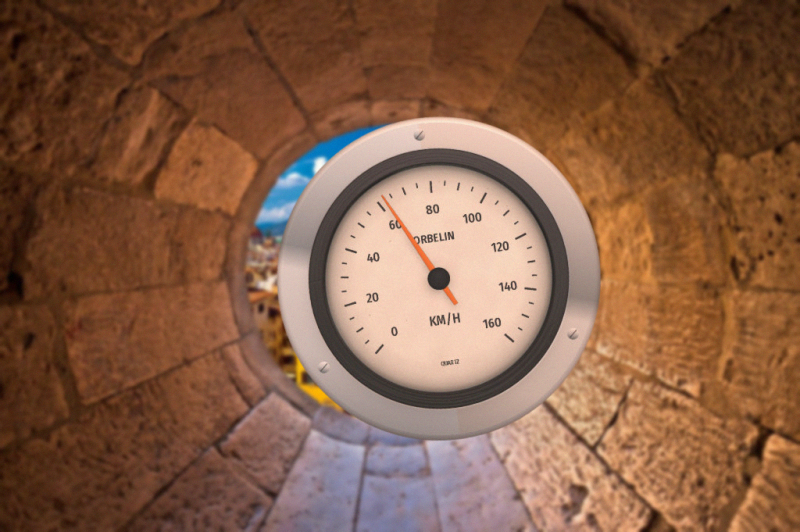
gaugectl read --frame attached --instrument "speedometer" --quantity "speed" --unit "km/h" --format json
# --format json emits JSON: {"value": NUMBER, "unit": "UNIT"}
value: {"value": 62.5, "unit": "km/h"}
